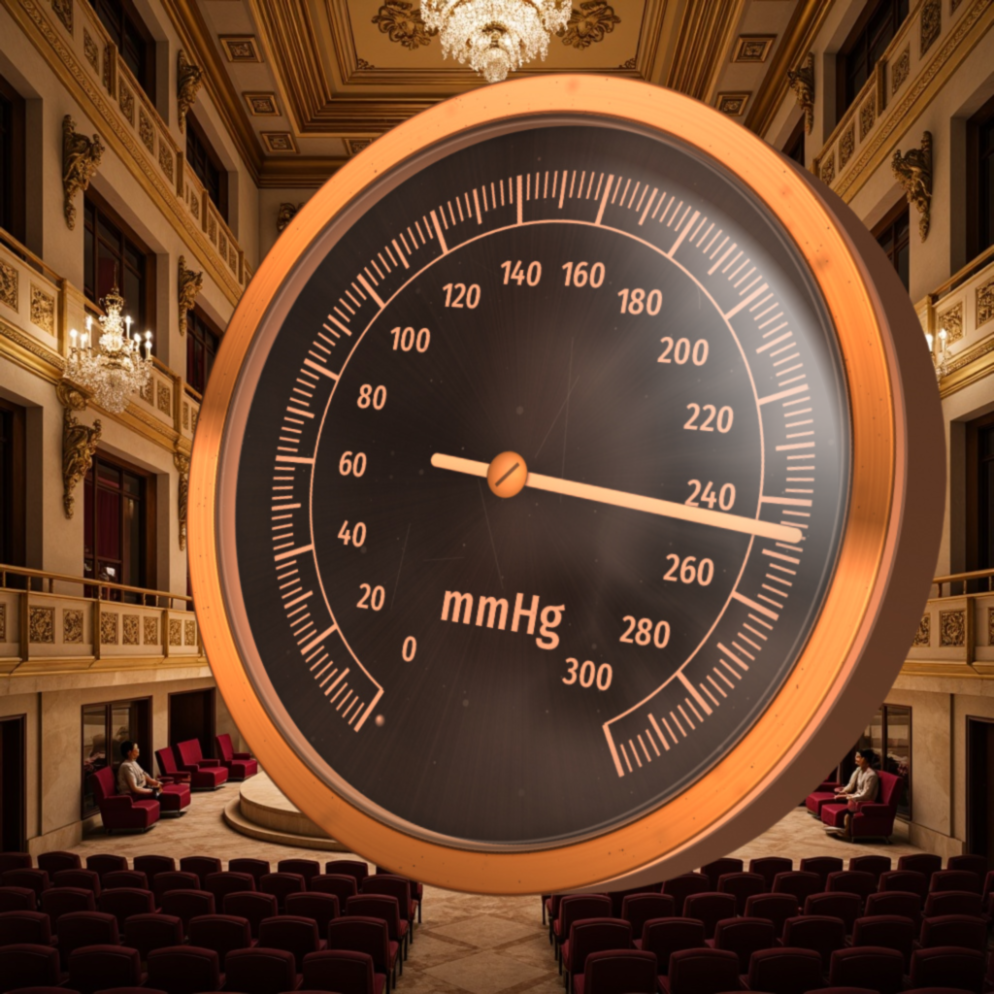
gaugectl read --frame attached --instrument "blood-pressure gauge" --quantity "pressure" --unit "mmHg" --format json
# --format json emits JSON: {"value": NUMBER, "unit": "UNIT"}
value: {"value": 246, "unit": "mmHg"}
